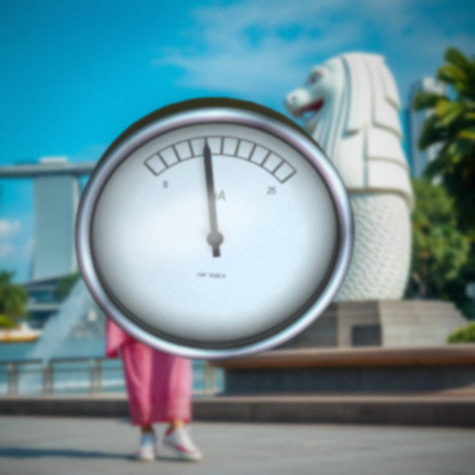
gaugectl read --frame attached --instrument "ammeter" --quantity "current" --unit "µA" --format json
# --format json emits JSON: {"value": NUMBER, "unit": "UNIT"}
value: {"value": 10, "unit": "µA"}
